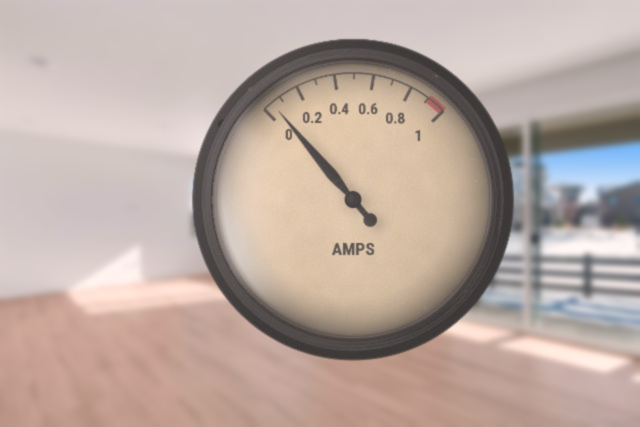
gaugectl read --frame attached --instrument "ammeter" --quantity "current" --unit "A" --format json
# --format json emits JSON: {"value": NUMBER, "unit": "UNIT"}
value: {"value": 0.05, "unit": "A"}
